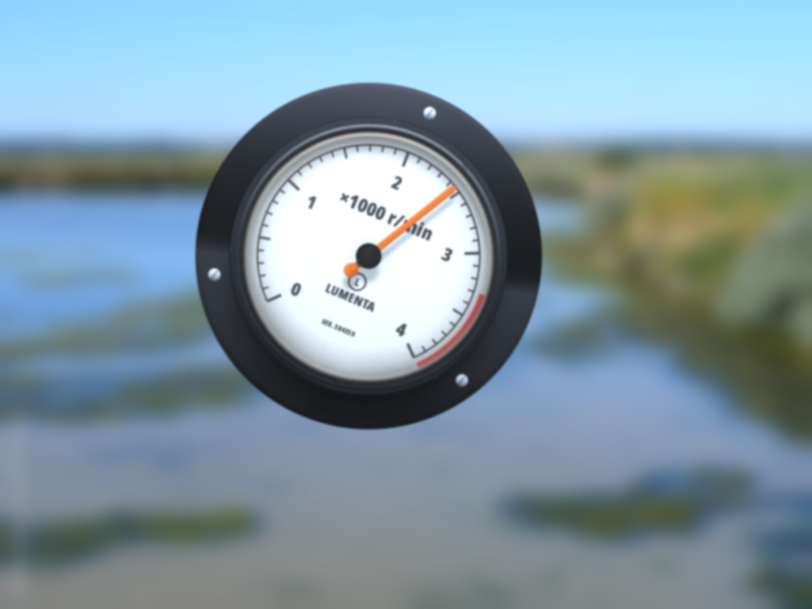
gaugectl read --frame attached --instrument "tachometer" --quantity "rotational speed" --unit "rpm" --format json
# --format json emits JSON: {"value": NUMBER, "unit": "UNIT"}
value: {"value": 2450, "unit": "rpm"}
